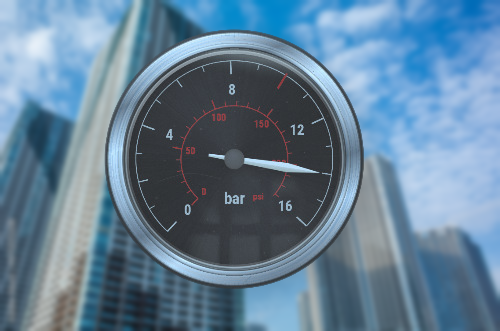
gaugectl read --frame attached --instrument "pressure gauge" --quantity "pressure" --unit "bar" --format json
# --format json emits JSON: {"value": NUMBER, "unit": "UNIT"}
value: {"value": 14, "unit": "bar"}
